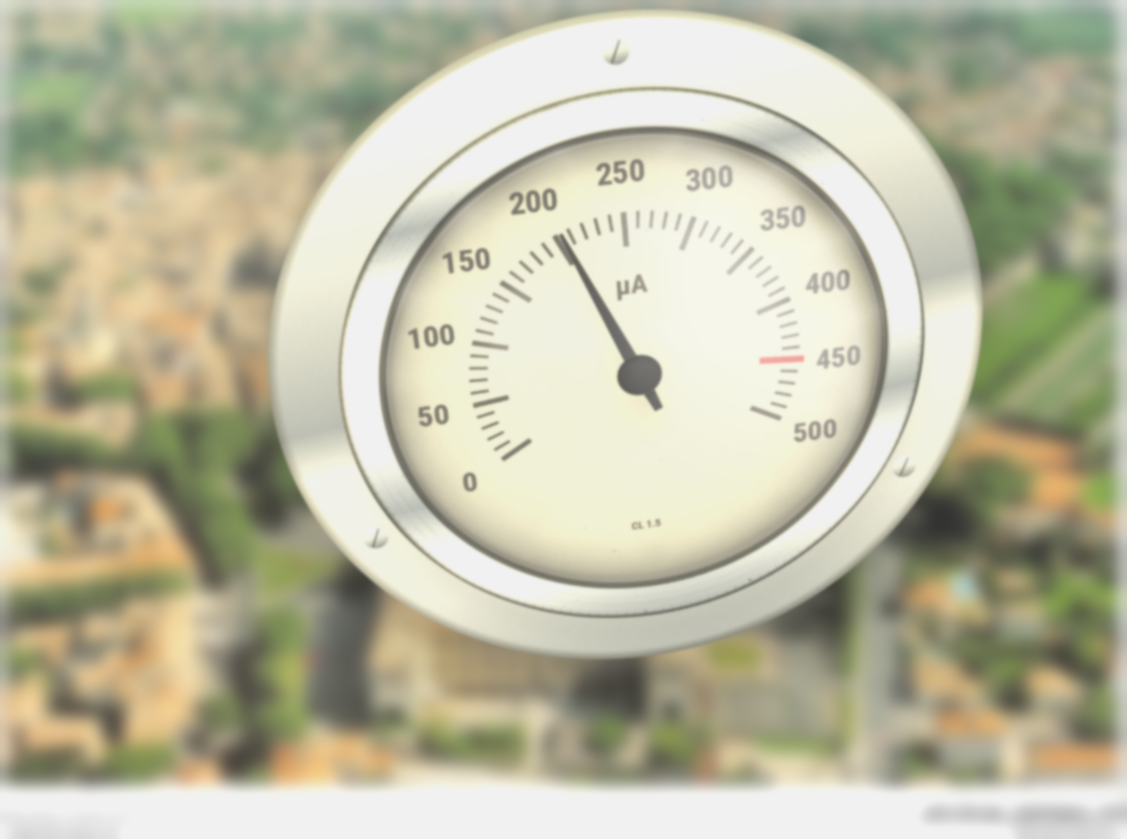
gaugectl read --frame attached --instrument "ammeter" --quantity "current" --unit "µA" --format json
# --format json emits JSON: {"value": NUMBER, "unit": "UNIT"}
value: {"value": 205, "unit": "µA"}
